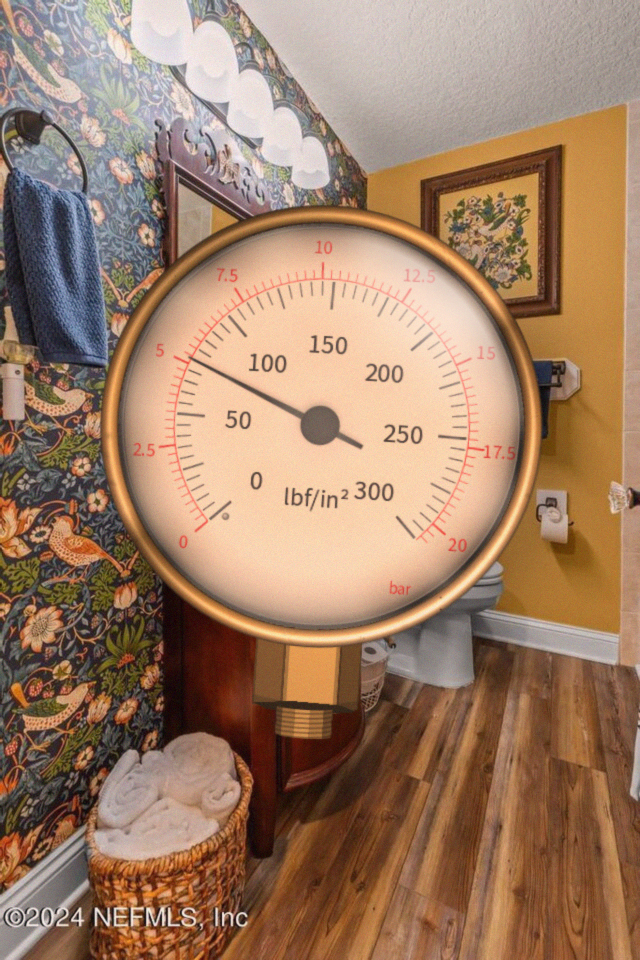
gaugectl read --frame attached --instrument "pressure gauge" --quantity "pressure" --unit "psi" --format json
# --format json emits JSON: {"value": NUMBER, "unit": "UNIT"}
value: {"value": 75, "unit": "psi"}
